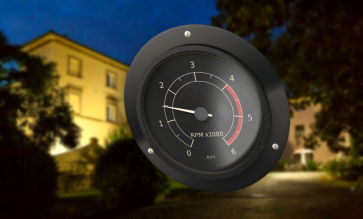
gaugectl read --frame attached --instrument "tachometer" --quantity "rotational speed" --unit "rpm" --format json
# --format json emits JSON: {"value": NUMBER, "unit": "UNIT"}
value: {"value": 1500, "unit": "rpm"}
